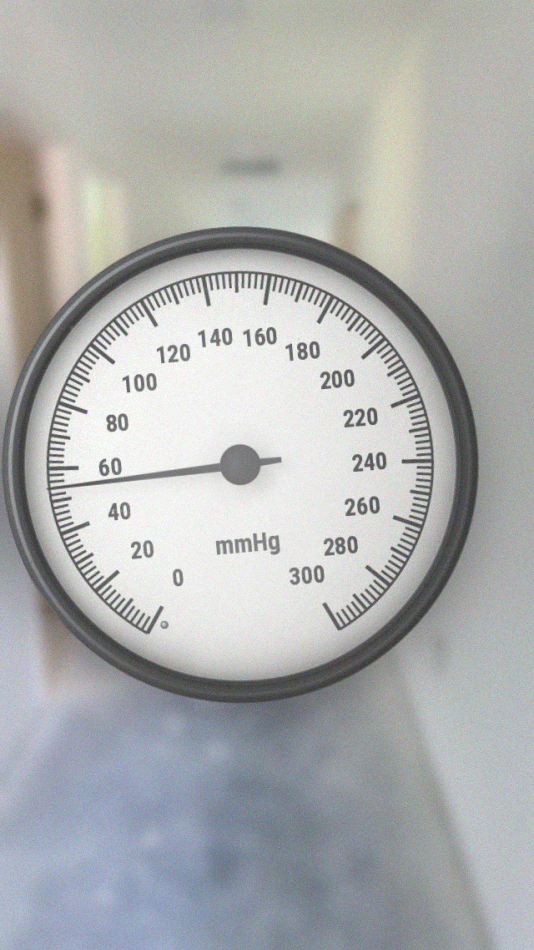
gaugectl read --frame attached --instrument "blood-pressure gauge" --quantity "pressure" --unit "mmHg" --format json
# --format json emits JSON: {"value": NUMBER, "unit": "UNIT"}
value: {"value": 54, "unit": "mmHg"}
